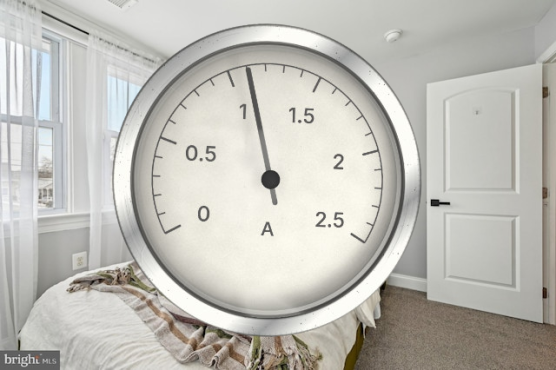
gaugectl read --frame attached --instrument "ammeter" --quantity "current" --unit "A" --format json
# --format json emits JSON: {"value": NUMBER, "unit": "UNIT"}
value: {"value": 1.1, "unit": "A"}
